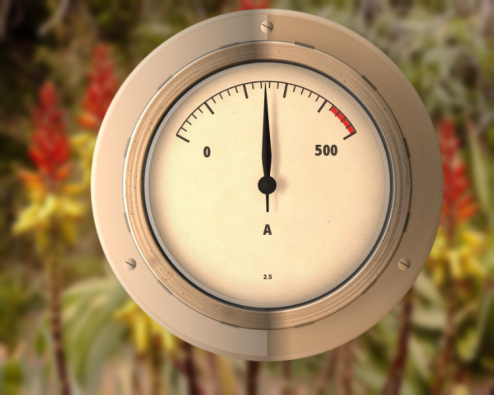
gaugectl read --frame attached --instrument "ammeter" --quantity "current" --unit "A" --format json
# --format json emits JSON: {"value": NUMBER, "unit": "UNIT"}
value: {"value": 250, "unit": "A"}
